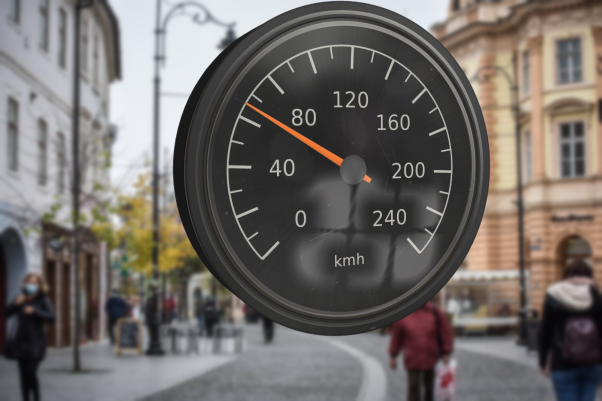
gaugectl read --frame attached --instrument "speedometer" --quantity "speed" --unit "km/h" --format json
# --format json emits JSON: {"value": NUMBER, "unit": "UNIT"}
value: {"value": 65, "unit": "km/h"}
